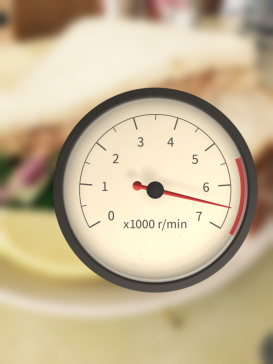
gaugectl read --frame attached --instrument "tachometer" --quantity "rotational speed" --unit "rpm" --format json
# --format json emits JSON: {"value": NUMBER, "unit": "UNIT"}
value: {"value": 6500, "unit": "rpm"}
